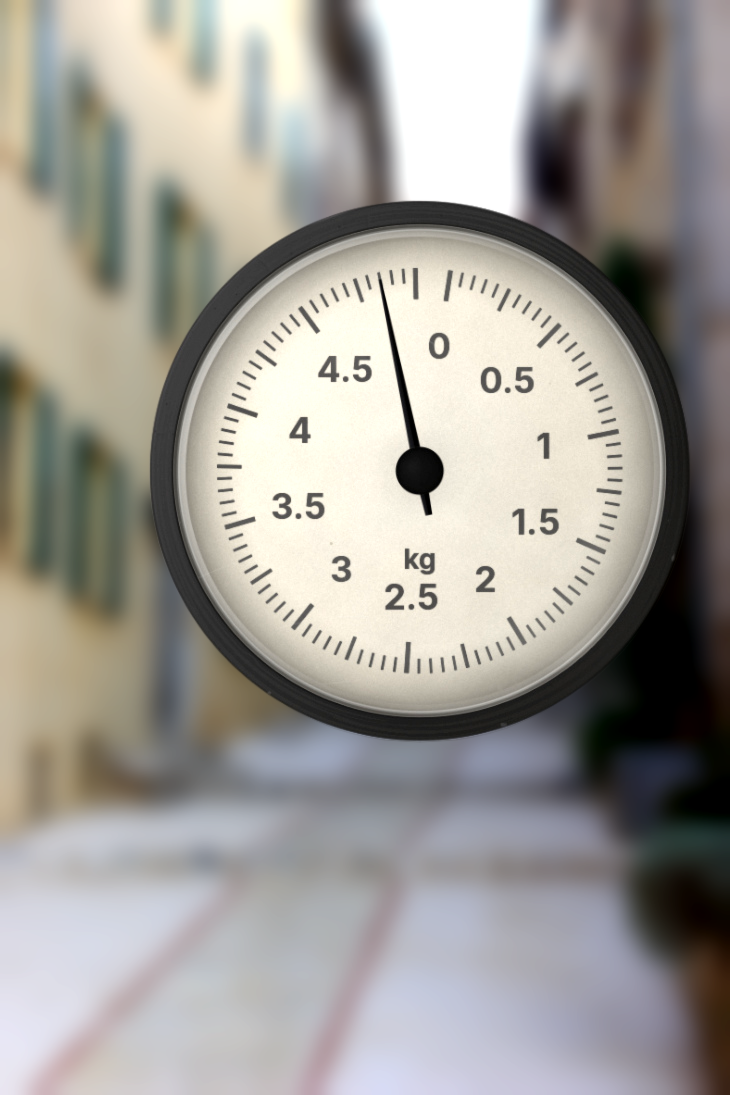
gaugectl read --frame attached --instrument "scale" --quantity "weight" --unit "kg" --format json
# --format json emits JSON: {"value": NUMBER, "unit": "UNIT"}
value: {"value": 4.85, "unit": "kg"}
